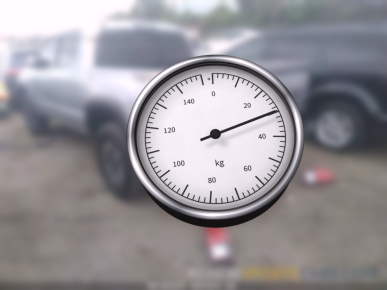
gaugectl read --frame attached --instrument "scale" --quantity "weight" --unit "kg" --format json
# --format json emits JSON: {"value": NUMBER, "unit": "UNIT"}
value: {"value": 30, "unit": "kg"}
